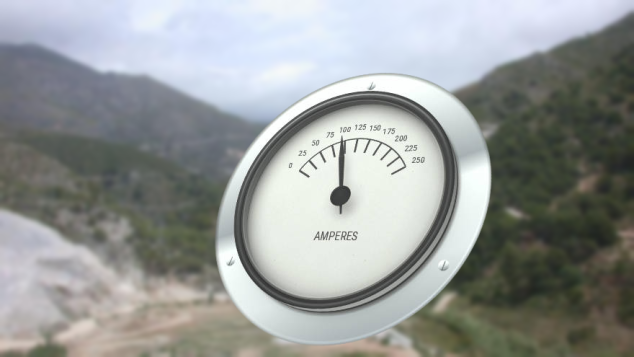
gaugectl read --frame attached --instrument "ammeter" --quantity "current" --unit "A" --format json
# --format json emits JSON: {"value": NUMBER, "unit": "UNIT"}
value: {"value": 100, "unit": "A"}
